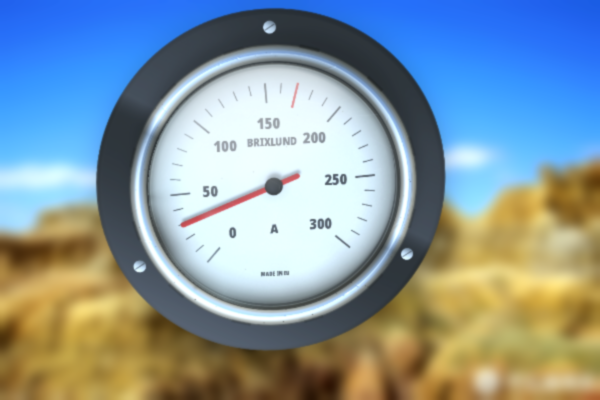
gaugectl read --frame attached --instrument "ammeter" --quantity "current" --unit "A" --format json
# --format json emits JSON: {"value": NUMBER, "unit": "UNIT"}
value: {"value": 30, "unit": "A"}
